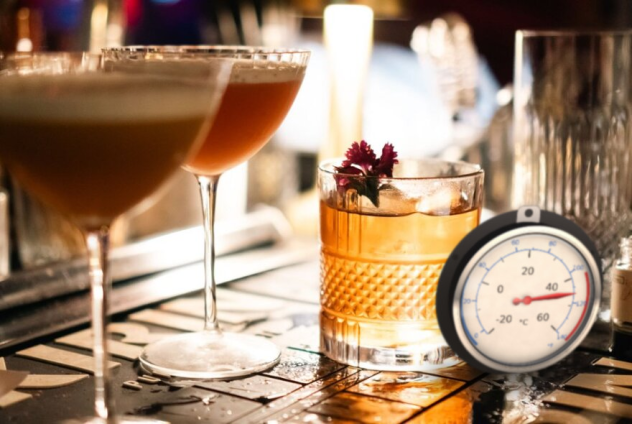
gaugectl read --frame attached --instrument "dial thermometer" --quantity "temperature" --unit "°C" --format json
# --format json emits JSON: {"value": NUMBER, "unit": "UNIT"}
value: {"value": 45, "unit": "°C"}
